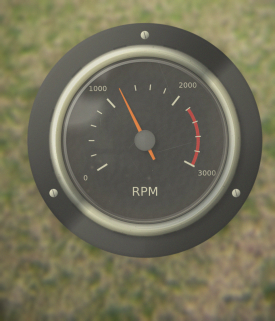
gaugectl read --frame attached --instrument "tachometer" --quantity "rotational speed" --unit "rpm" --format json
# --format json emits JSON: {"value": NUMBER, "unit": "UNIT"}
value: {"value": 1200, "unit": "rpm"}
